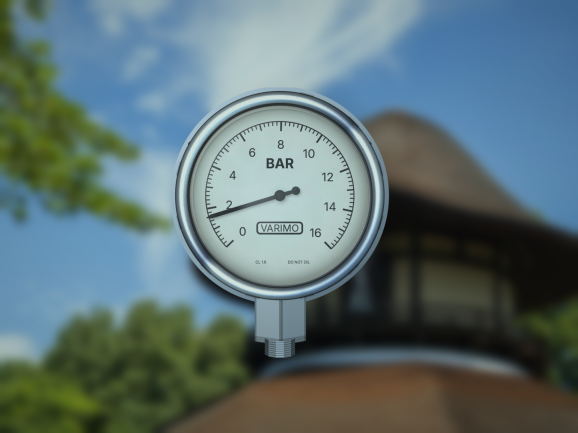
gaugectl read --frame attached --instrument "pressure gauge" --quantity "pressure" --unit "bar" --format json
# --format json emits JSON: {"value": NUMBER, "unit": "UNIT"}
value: {"value": 1.6, "unit": "bar"}
